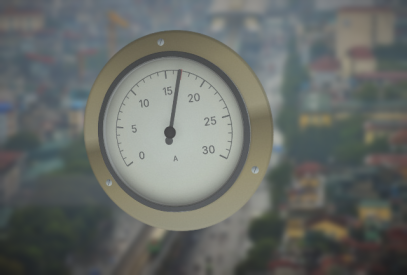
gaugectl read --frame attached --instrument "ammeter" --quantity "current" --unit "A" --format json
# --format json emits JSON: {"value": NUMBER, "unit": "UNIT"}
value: {"value": 17, "unit": "A"}
